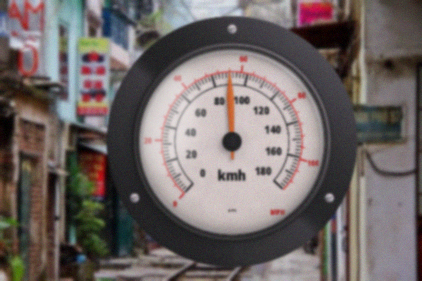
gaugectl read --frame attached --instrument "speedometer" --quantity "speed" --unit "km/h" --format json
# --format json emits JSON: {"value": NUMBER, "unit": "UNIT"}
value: {"value": 90, "unit": "km/h"}
